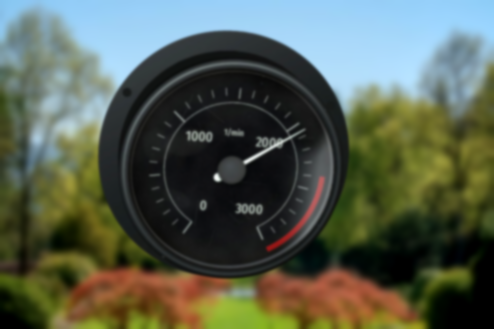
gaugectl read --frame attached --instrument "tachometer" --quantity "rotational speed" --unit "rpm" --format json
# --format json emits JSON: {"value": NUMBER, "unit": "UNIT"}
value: {"value": 2050, "unit": "rpm"}
